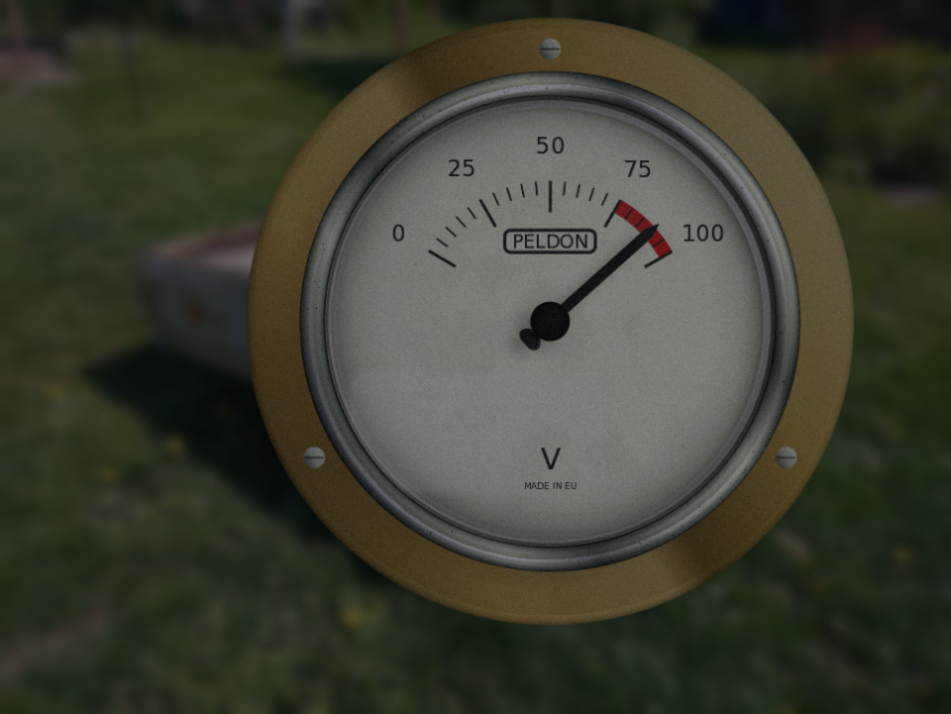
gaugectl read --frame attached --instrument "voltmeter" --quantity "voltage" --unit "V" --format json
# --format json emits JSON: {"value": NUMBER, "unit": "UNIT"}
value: {"value": 90, "unit": "V"}
